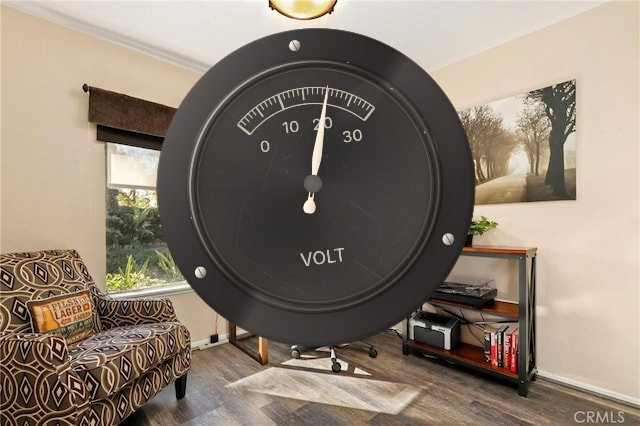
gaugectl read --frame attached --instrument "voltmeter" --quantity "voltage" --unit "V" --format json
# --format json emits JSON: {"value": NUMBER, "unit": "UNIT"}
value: {"value": 20, "unit": "V"}
